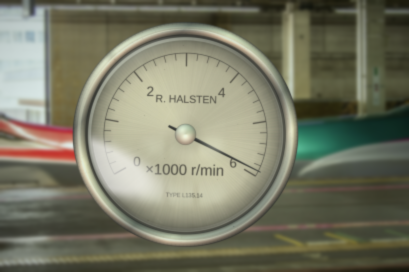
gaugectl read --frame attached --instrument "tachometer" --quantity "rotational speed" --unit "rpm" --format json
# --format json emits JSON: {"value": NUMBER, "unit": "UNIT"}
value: {"value": 5900, "unit": "rpm"}
